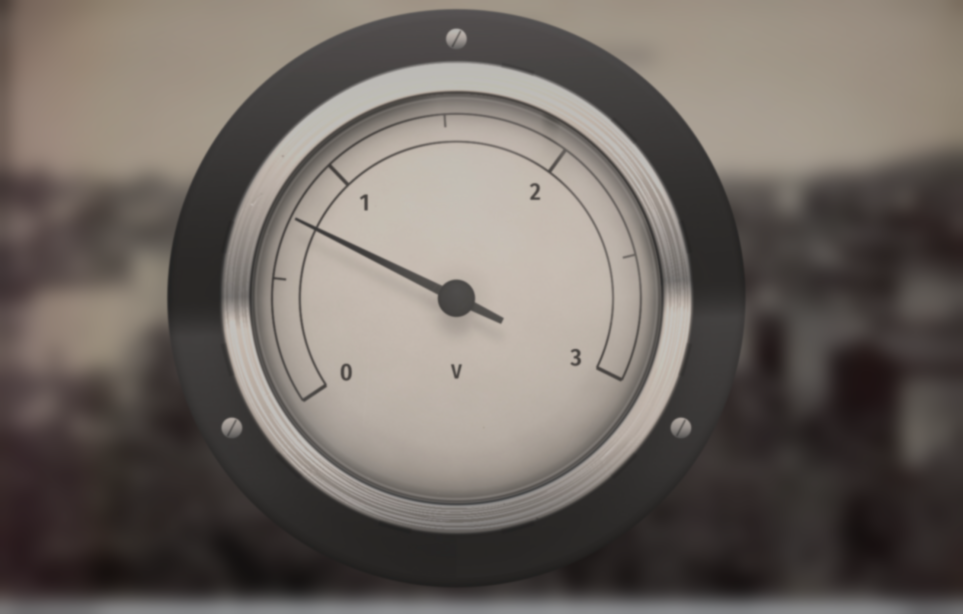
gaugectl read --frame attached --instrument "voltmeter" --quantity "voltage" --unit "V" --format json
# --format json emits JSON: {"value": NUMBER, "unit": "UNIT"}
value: {"value": 0.75, "unit": "V"}
